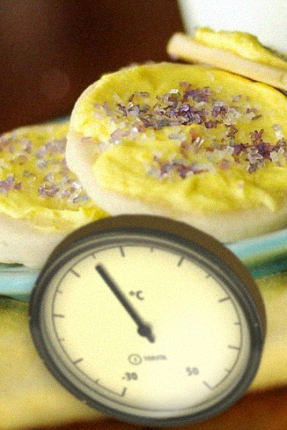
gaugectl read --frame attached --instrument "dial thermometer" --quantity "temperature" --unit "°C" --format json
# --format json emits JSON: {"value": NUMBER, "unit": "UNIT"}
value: {"value": 5, "unit": "°C"}
